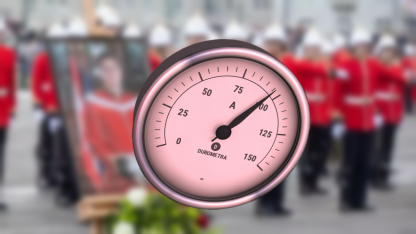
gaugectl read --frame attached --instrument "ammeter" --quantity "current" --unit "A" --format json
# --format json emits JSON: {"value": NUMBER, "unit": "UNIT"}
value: {"value": 95, "unit": "A"}
